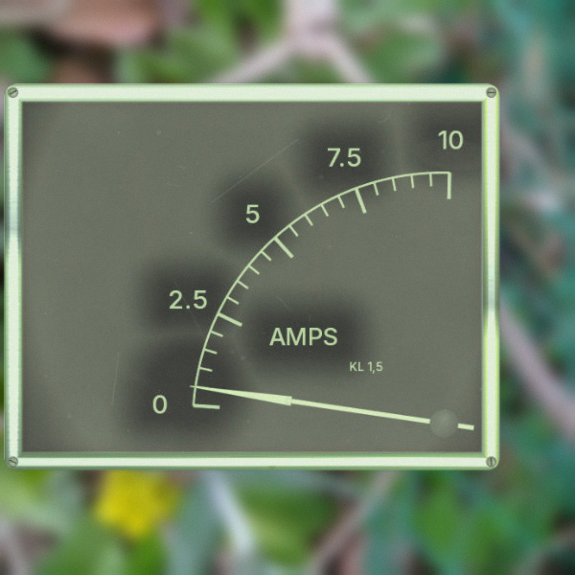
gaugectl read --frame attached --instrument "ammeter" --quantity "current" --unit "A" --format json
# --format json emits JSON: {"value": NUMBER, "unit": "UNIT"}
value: {"value": 0.5, "unit": "A"}
